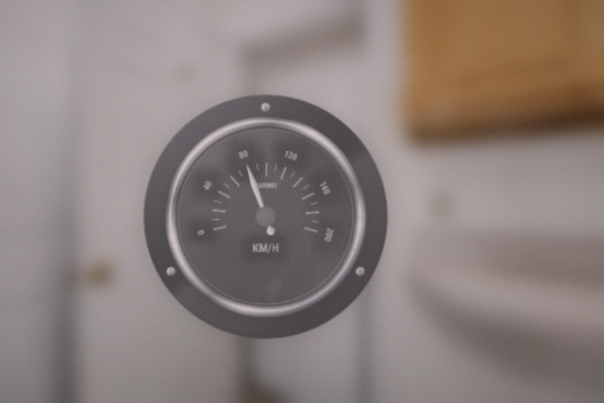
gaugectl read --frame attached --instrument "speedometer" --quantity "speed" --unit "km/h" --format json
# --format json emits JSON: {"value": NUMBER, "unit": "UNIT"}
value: {"value": 80, "unit": "km/h"}
